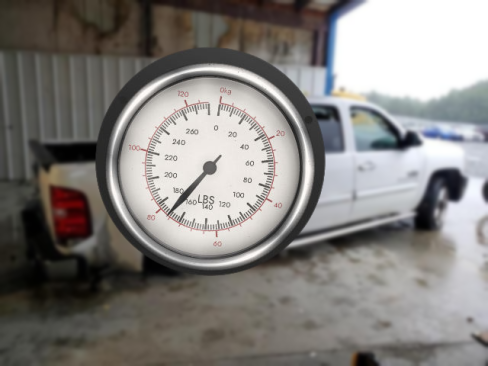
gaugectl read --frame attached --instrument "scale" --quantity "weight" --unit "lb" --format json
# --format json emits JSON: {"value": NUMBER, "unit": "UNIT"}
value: {"value": 170, "unit": "lb"}
